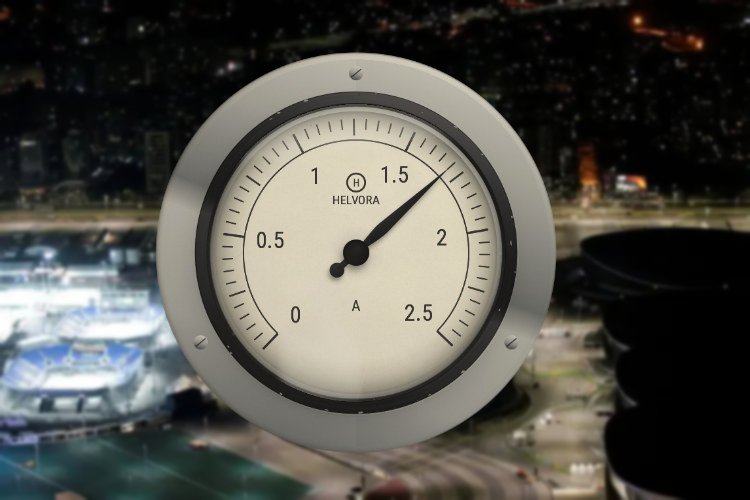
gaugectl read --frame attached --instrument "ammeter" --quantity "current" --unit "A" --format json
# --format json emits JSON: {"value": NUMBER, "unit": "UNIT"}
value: {"value": 1.7, "unit": "A"}
